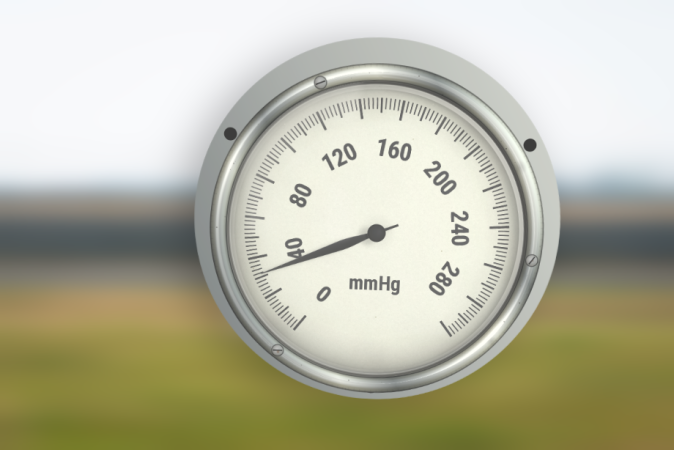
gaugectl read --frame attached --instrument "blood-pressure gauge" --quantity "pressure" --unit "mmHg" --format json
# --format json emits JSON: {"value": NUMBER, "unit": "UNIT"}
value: {"value": 32, "unit": "mmHg"}
